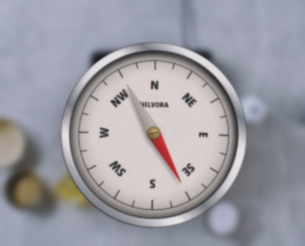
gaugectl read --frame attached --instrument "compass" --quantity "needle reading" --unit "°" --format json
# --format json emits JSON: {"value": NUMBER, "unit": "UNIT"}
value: {"value": 150, "unit": "°"}
